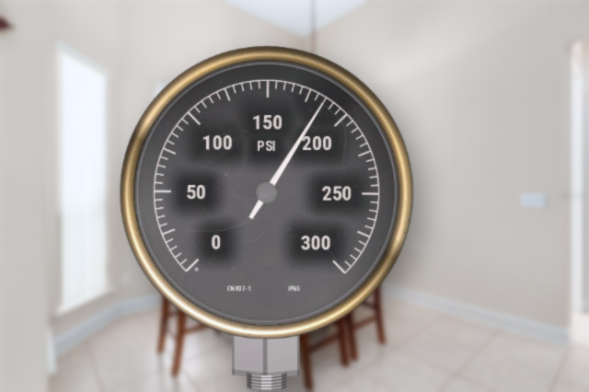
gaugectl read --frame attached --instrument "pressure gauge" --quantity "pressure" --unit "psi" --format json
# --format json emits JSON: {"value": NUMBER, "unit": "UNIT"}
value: {"value": 185, "unit": "psi"}
